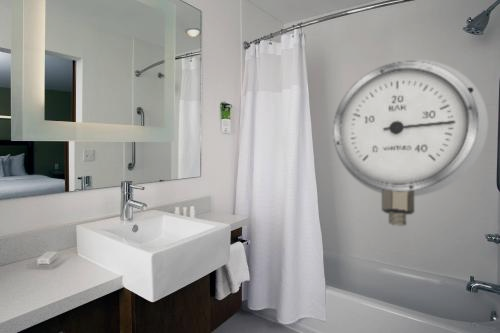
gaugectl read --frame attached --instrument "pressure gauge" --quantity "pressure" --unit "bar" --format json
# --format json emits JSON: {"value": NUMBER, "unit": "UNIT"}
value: {"value": 33, "unit": "bar"}
